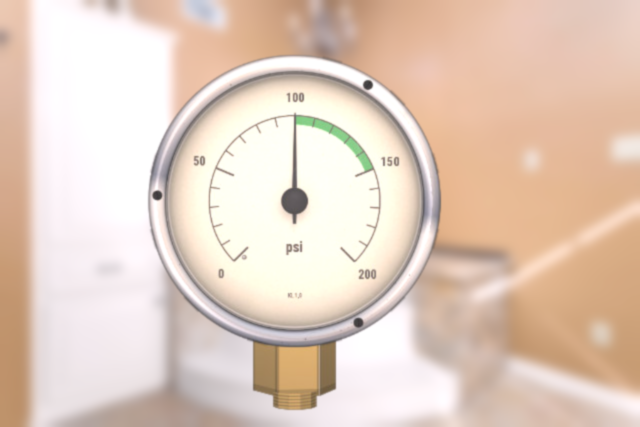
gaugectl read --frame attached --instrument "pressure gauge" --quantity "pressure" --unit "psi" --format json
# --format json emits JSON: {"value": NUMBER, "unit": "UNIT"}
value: {"value": 100, "unit": "psi"}
